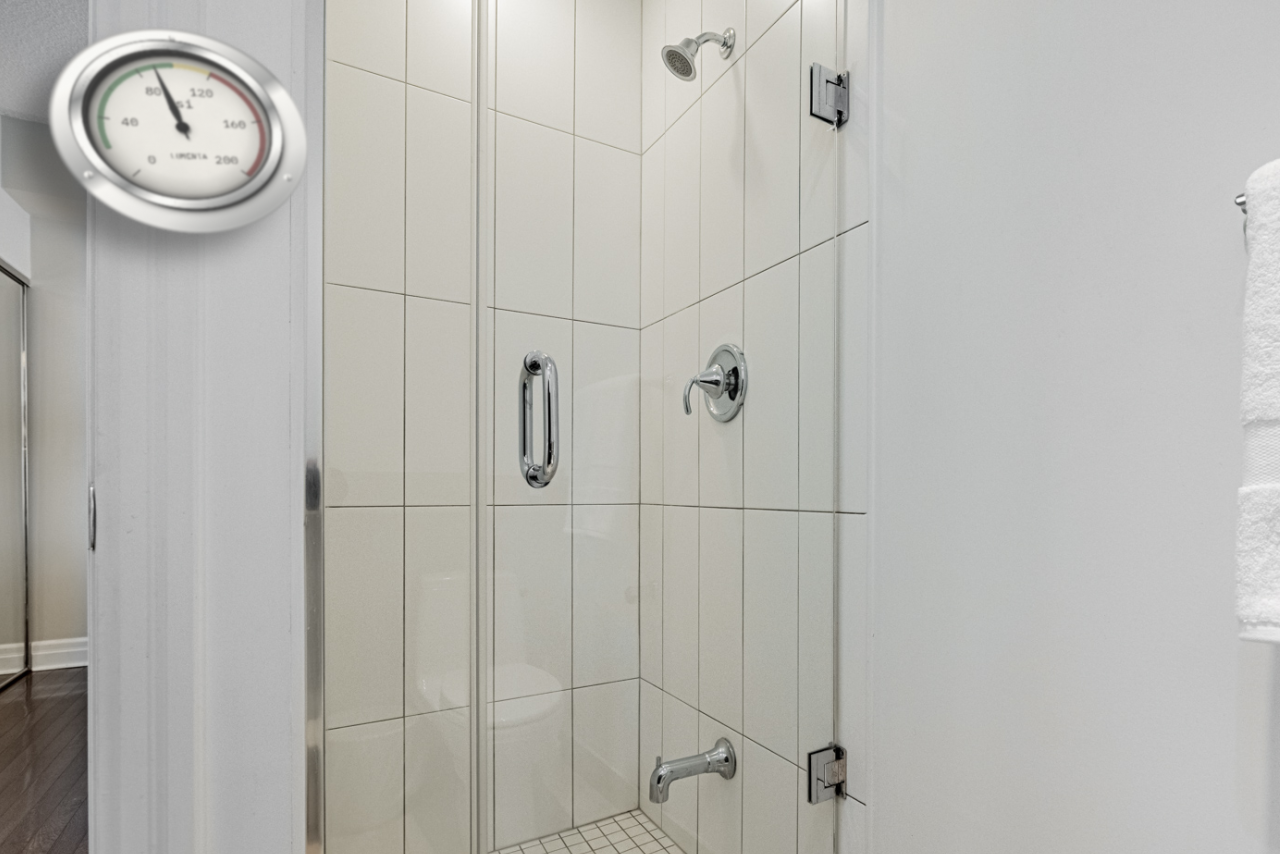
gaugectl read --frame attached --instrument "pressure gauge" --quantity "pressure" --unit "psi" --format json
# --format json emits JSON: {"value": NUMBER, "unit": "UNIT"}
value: {"value": 90, "unit": "psi"}
